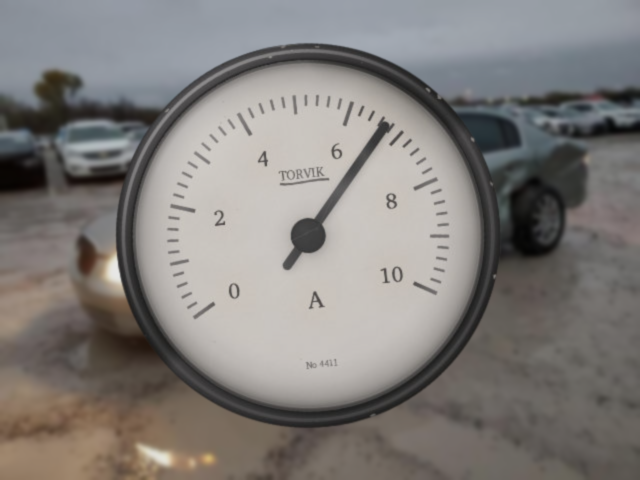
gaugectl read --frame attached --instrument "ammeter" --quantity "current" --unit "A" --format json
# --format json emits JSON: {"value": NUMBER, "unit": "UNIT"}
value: {"value": 6.7, "unit": "A"}
